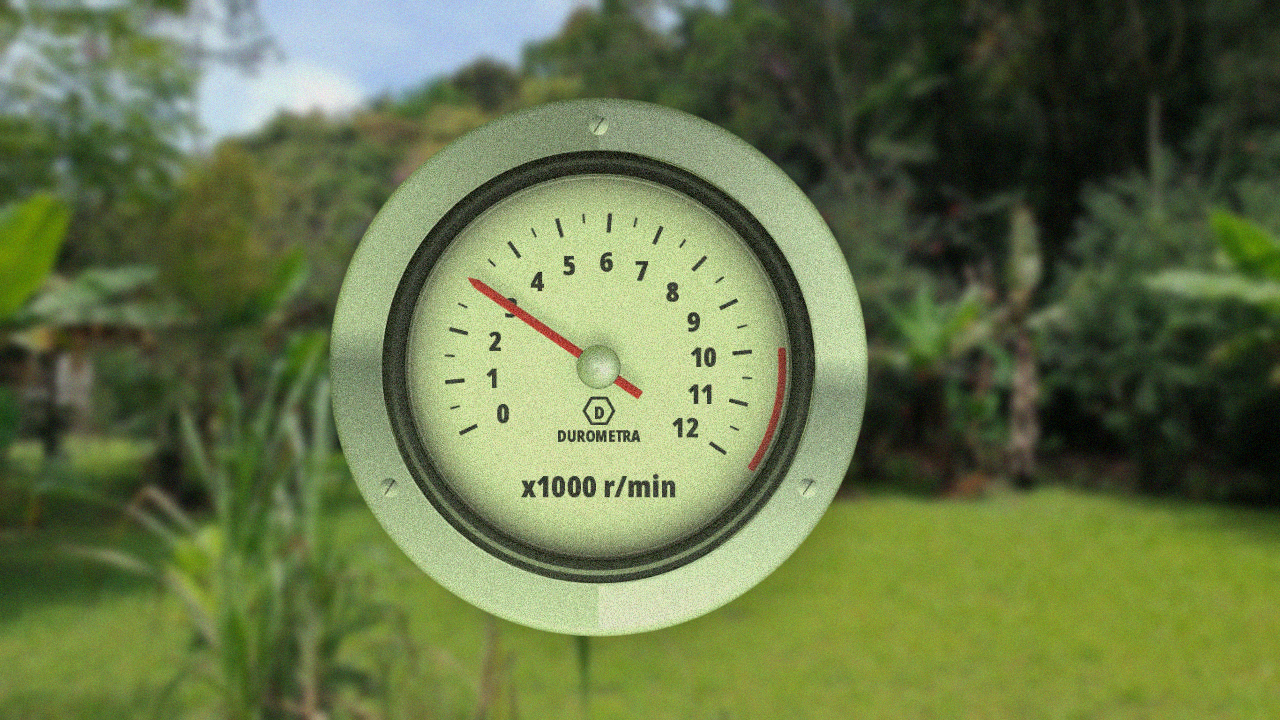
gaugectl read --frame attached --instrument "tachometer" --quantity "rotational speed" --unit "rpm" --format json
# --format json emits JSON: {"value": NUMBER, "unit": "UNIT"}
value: {"value": 3000, "unit": "rpm"}
